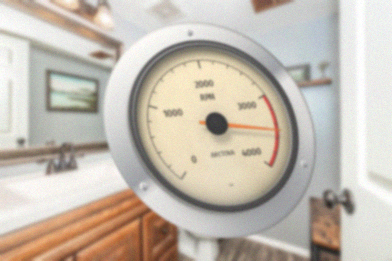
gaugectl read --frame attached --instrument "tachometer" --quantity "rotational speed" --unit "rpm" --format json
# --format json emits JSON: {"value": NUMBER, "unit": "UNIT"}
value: {"value": 3500, "unit": "rpm"}
